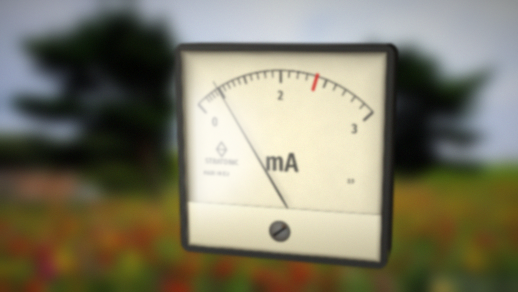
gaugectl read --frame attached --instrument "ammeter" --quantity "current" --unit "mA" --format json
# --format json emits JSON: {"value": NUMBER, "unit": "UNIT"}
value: {"value": 1, "unit": "mA"}
